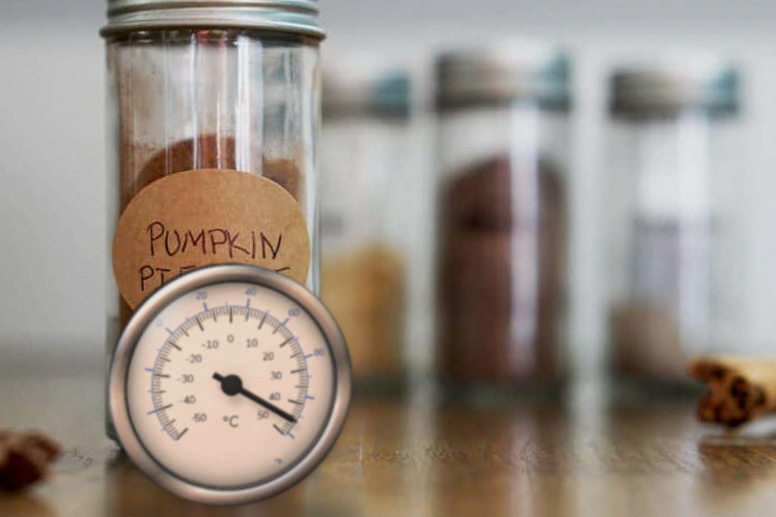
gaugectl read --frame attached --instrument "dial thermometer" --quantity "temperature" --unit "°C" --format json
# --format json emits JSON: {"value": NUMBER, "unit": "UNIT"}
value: {"value": 45, "unit": "°C"}
